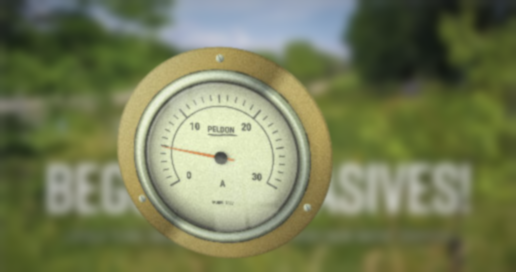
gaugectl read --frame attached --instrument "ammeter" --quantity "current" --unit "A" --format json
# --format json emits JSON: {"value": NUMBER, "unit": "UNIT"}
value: {"value": 5, "unit": "A"}
